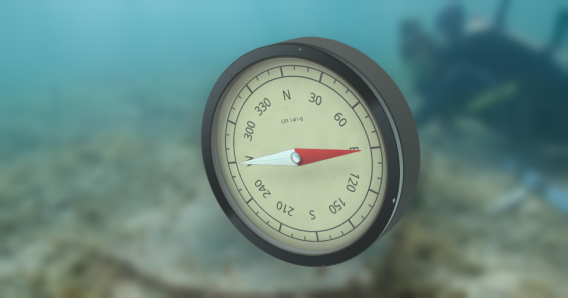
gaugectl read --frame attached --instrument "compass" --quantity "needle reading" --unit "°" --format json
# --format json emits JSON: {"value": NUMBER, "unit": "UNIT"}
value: {"value": 90, "unit": "°"}
